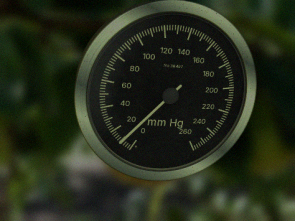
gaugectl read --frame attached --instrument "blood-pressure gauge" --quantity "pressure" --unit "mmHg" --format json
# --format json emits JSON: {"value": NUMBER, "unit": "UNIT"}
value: {"value": 10, "unit": "mmHg"}
